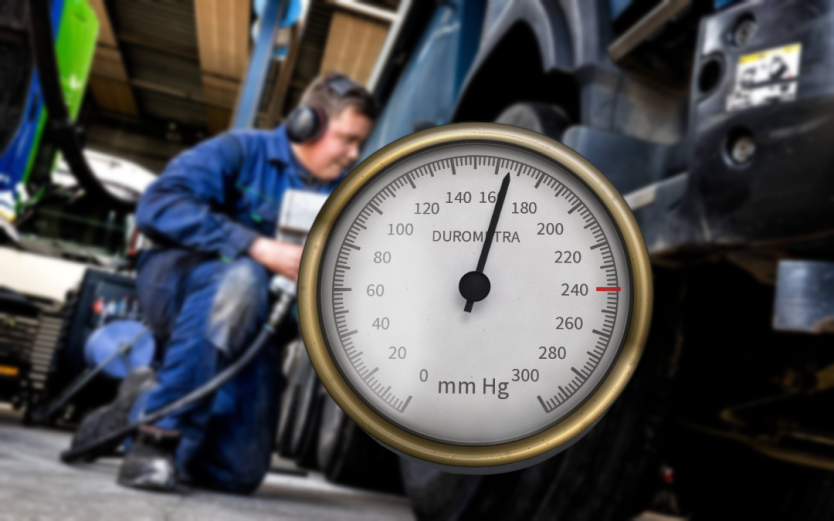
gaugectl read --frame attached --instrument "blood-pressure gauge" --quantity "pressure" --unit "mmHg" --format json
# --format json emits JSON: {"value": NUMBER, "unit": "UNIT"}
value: {"value": 166, "unit": "mmHg"}
